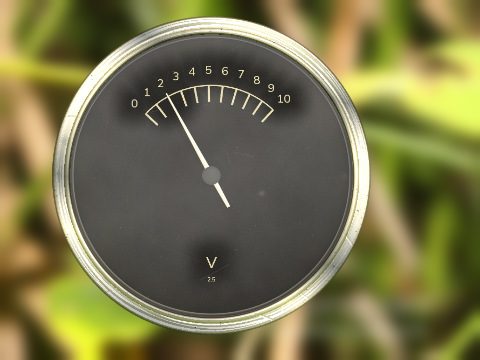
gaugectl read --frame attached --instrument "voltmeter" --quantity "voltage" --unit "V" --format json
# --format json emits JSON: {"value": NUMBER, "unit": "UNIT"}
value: {"value": 2, "unit": "V"}
